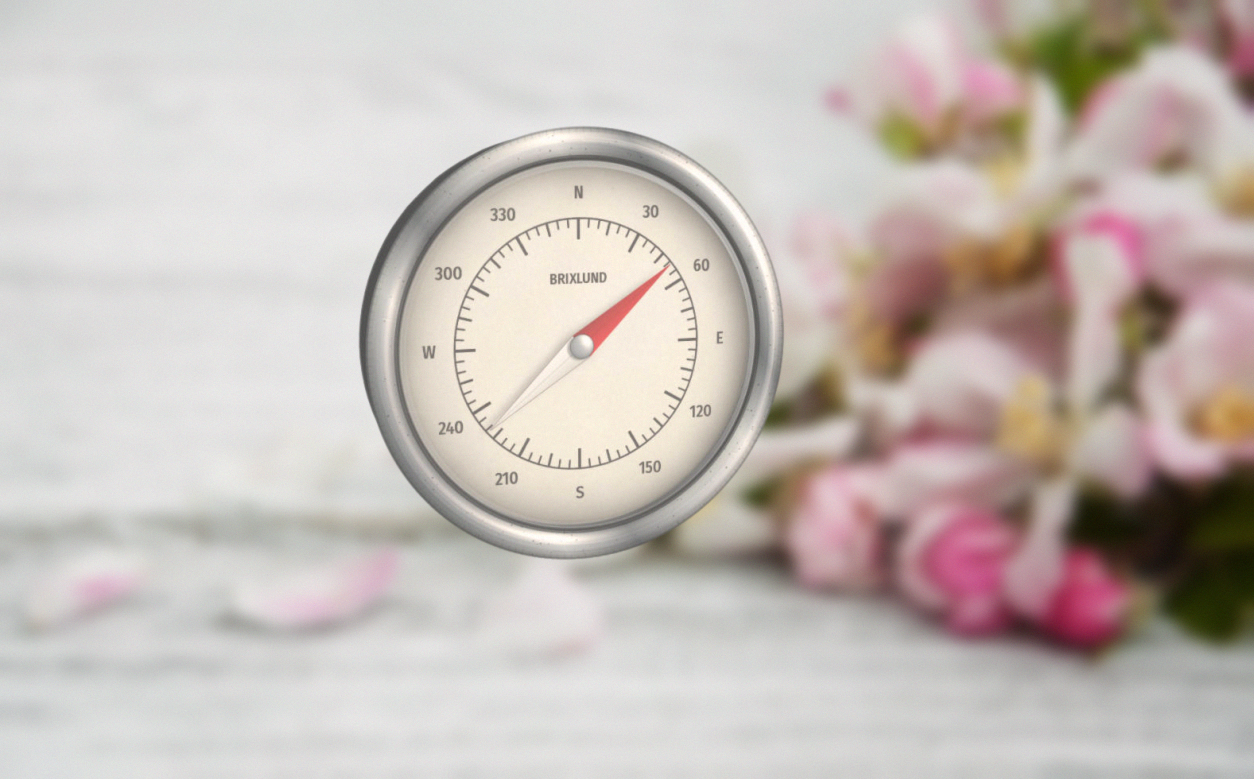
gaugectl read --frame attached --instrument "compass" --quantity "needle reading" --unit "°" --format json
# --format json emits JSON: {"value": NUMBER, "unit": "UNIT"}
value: {"value": 50, "unit": "°"}
